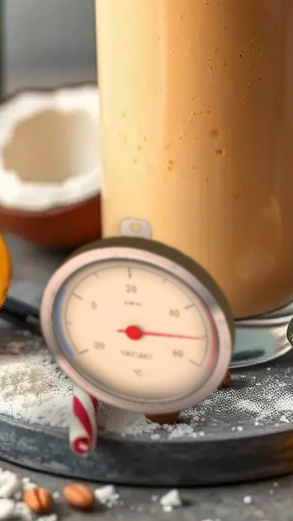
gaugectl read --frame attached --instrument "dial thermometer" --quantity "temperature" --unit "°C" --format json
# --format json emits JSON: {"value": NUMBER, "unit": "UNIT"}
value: {"value": 50, "unit": "°C"}
